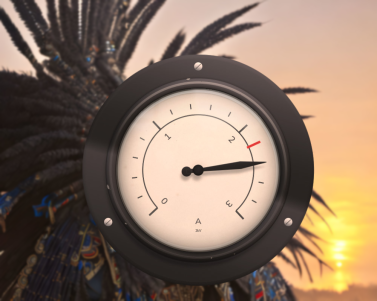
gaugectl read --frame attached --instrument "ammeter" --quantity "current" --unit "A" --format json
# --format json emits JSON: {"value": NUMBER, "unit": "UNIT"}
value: {"value": 2.4, "unit": "A"}
